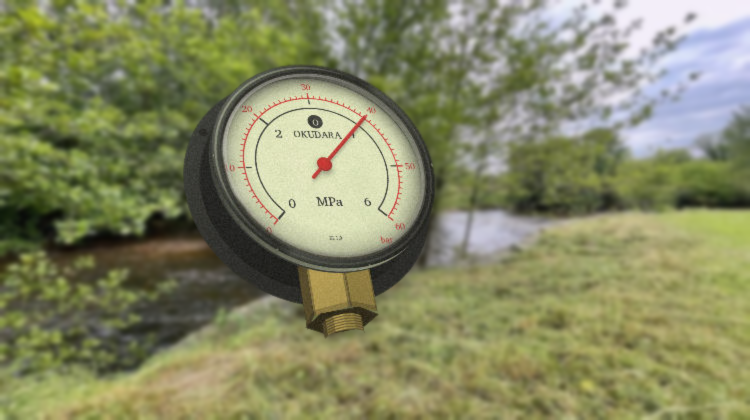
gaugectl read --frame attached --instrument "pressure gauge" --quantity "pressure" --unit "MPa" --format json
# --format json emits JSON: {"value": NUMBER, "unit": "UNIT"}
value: {"value": 4, "unit": "MPa"}
